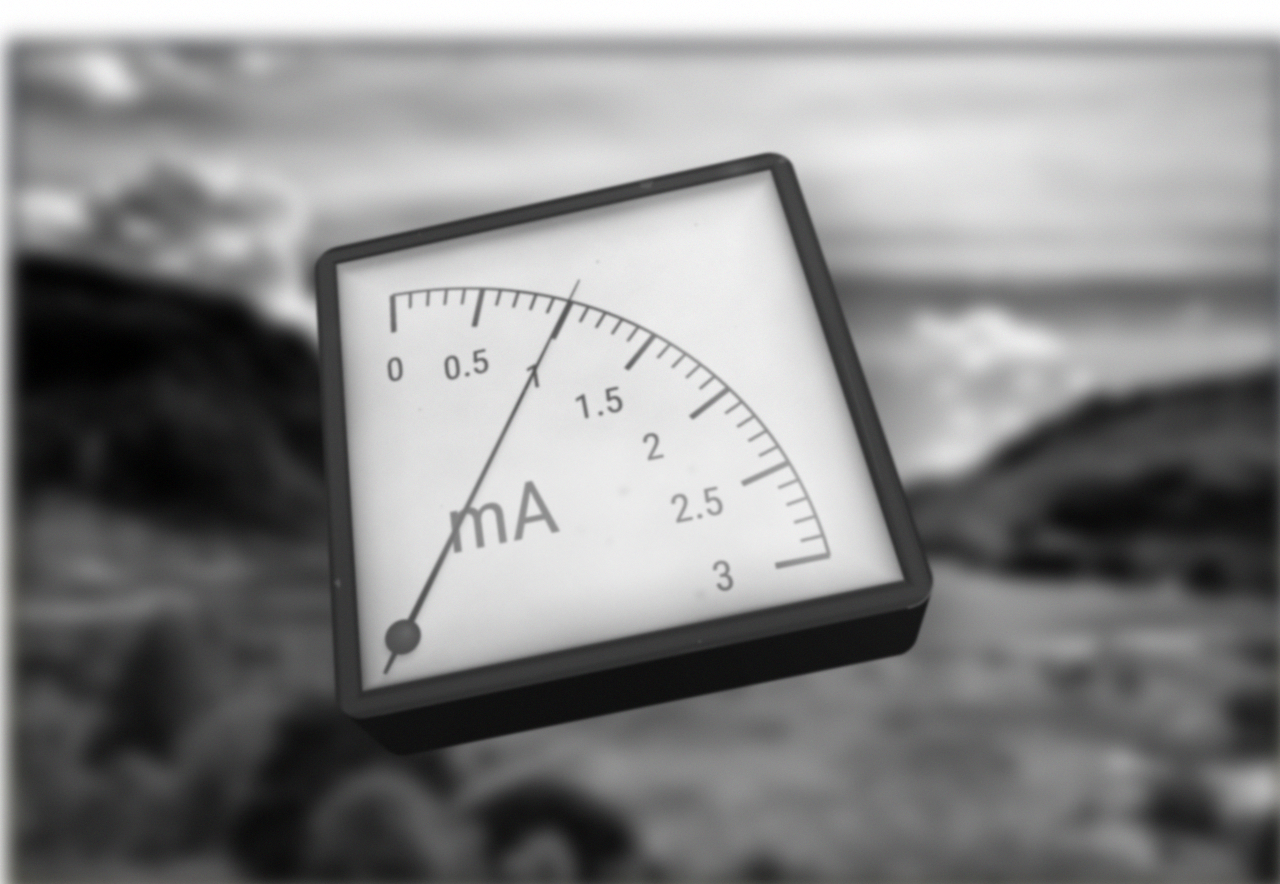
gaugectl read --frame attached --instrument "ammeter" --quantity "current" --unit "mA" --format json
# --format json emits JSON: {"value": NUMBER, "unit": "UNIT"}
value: {"value": 1, "unit": "mA"}
